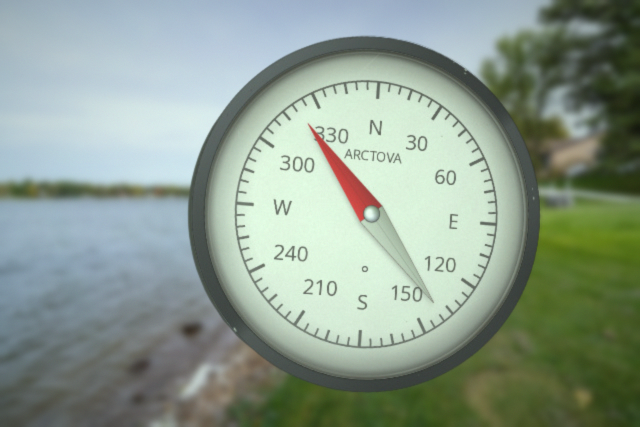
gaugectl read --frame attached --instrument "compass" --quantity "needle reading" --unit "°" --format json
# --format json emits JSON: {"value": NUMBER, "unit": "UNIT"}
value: {"value": 320, "unit": "°"}
